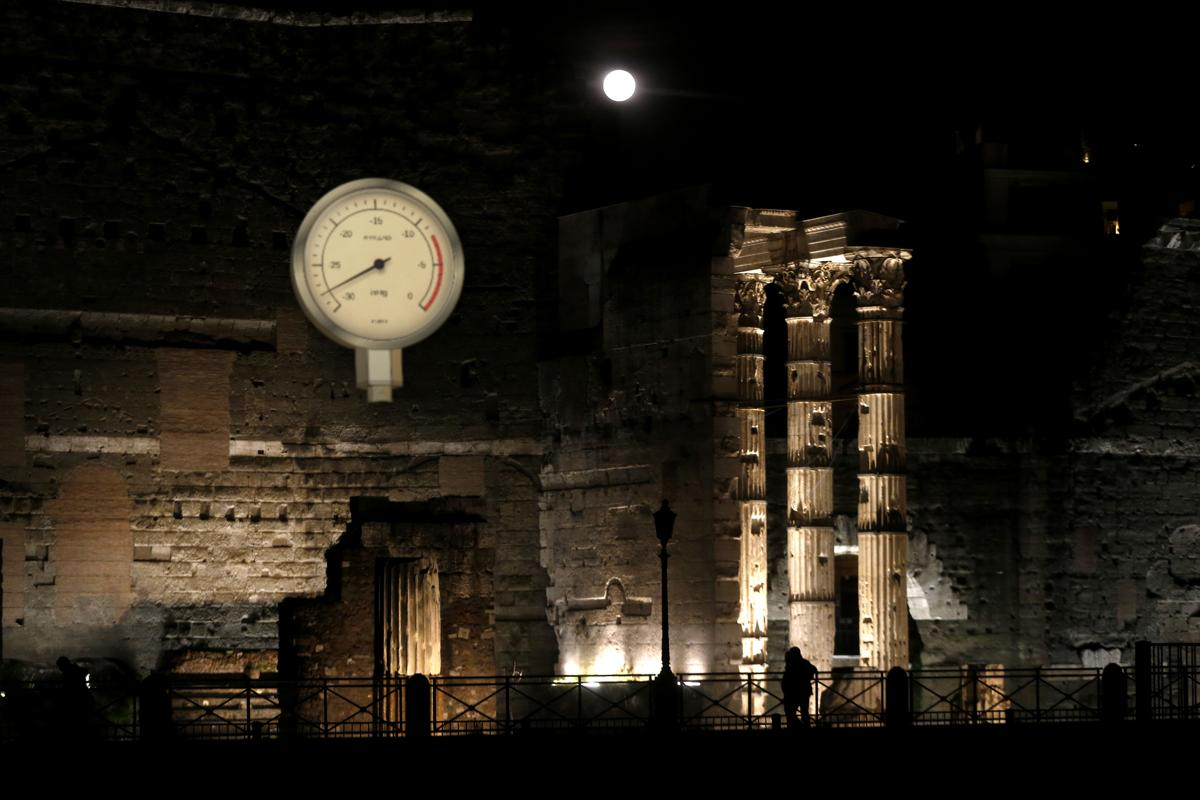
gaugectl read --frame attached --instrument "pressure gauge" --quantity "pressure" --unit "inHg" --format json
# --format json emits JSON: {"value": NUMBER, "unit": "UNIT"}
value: {"value": -28, "unit": "inHg"}
